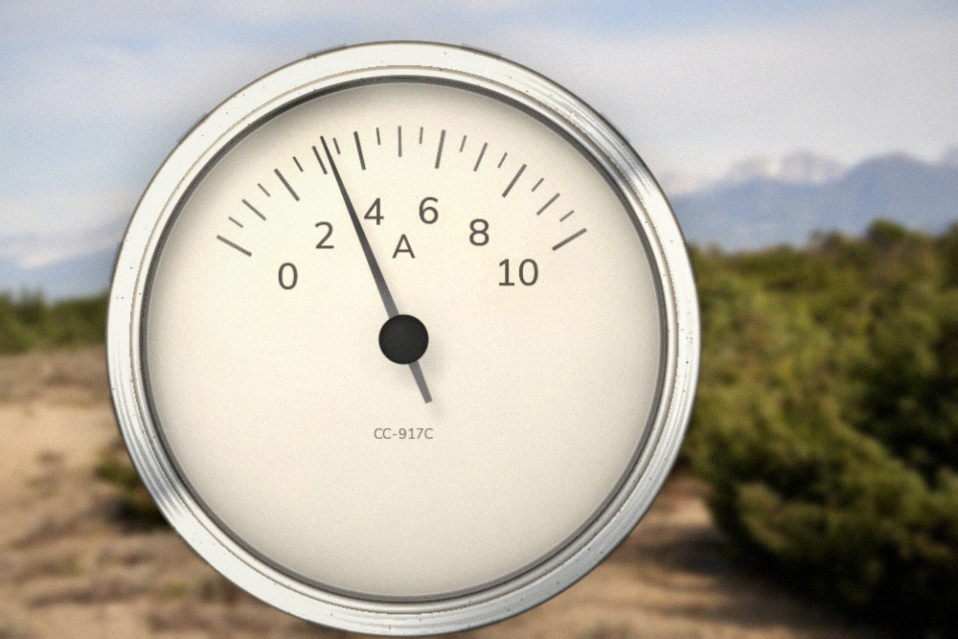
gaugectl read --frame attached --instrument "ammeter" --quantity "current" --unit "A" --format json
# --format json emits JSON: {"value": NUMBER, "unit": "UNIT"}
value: {"value": 3.25, "unit": "A"}
